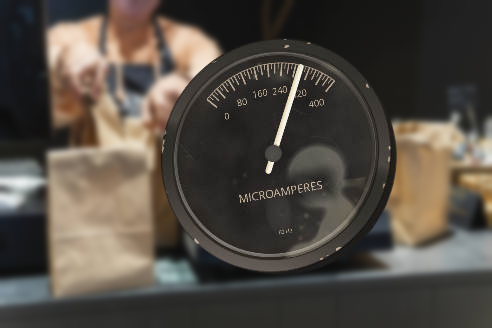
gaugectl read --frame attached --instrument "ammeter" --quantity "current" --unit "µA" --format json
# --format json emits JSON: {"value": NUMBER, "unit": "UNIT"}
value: {"value": 300, "unit": "µA"}
